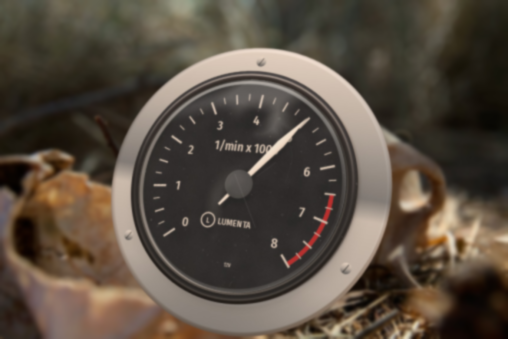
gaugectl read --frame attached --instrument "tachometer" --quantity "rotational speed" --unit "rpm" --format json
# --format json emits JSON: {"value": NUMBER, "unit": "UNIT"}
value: {"value": 5000, "unit": "rpm"}
